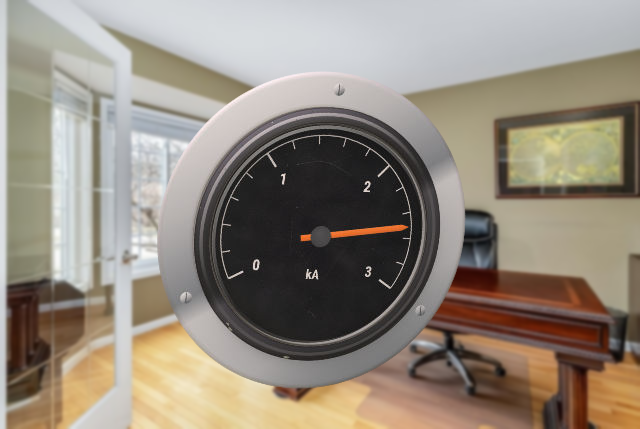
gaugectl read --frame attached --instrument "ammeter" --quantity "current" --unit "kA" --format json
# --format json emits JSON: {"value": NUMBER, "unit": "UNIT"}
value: {"value": 2.5, "unit": "kA"}
